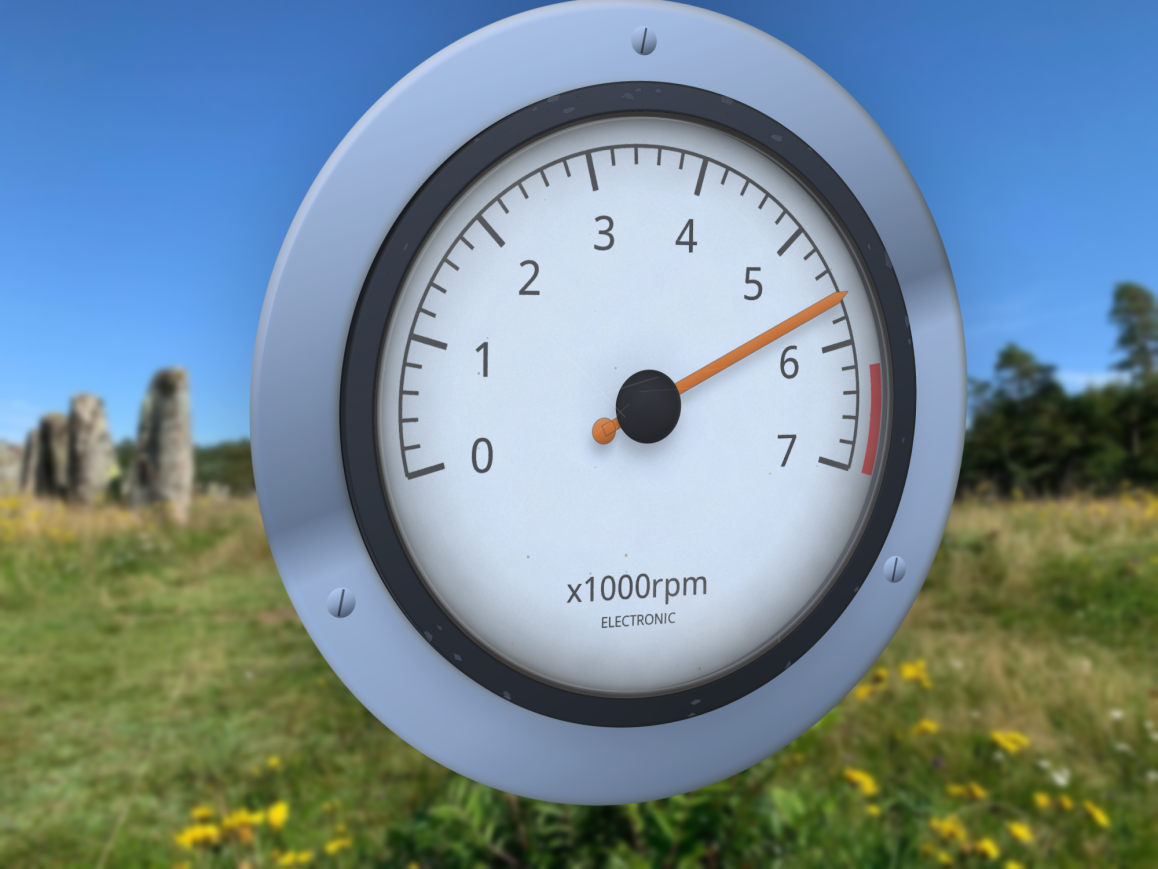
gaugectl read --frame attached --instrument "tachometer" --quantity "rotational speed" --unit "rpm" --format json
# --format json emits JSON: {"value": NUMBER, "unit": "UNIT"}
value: {"value": 5600, "unit": "rpm"}
